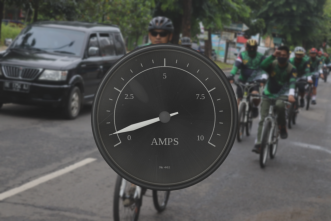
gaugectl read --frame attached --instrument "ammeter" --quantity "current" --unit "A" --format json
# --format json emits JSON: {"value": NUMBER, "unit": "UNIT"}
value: {"value": 0.5, "unit": "A"}
